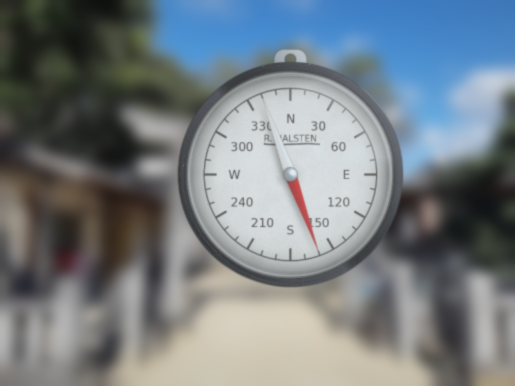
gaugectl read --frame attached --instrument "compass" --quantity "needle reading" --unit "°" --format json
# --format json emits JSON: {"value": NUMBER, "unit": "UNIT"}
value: {"value": 160, "unit": "°"}
